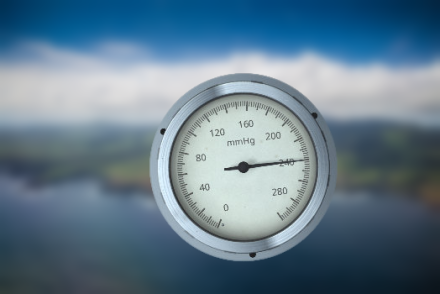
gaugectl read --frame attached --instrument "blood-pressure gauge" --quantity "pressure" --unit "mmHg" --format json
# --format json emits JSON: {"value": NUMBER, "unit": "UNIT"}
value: {"value": 240, "unit": "mmHg"}
